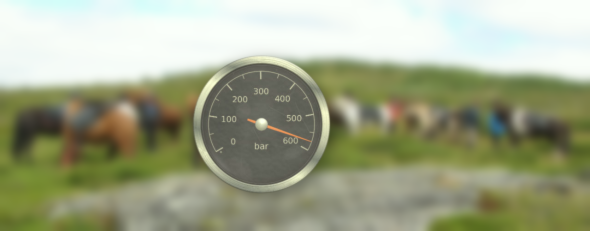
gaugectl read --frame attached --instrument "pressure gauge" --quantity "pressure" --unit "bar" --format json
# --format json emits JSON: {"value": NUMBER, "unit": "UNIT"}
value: {"value": 575, "unit": "bar"}
